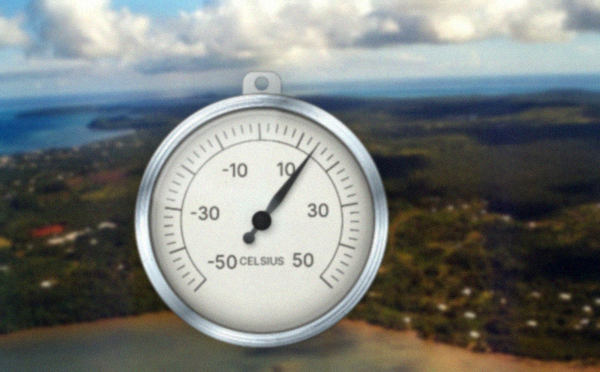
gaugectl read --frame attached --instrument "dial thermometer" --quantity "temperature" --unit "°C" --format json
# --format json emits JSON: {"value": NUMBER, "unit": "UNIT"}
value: {"value": 14, "unit": "°C"}
